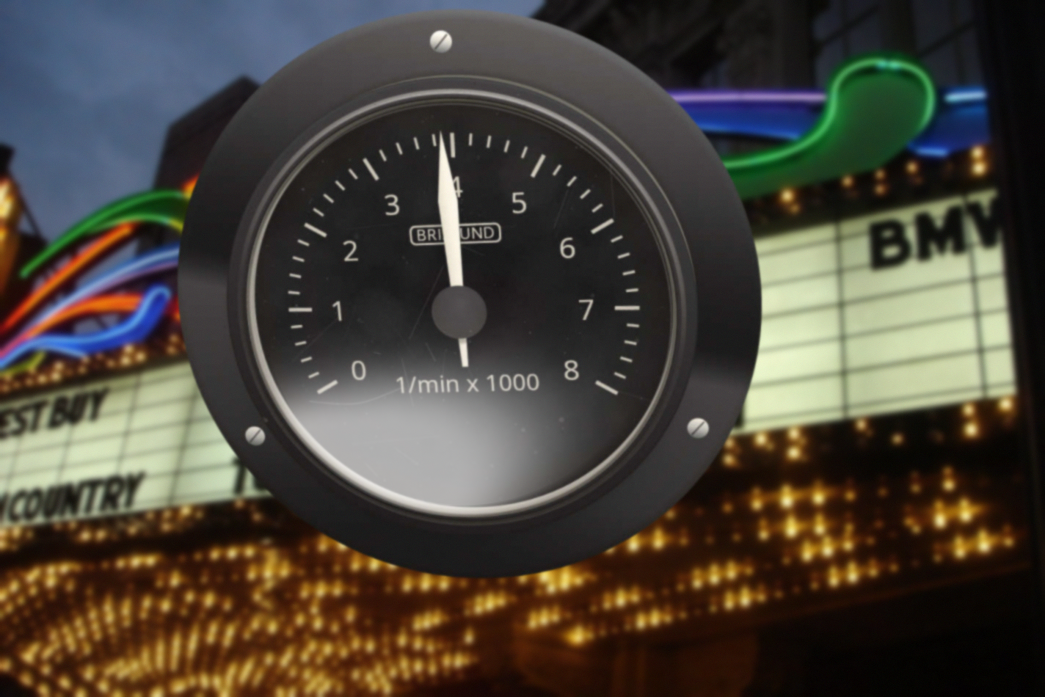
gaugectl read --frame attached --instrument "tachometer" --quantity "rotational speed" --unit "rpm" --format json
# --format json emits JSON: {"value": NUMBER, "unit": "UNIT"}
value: {"value": 3900, "unit": "rpm"}
